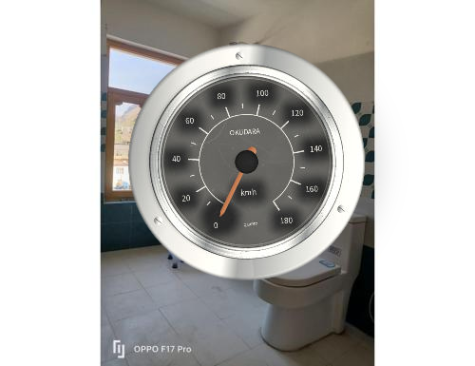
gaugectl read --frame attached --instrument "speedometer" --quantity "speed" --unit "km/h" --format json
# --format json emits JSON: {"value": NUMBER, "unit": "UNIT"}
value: {"value": 0, "unit": "km/h"}
